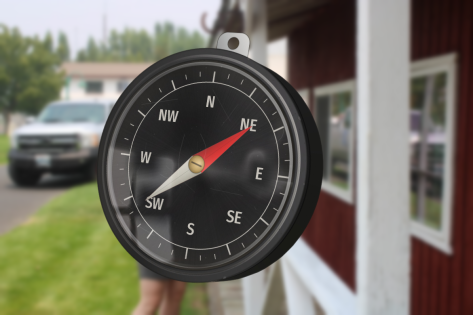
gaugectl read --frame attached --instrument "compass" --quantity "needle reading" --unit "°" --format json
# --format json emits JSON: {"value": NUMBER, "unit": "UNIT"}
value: {"value": 50, "unit": "°"}
